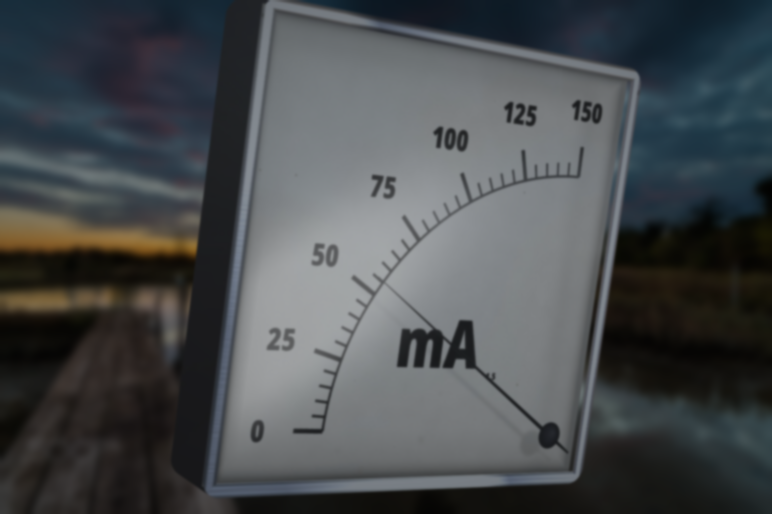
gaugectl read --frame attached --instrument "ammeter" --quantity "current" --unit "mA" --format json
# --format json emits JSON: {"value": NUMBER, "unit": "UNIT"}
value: {"value": 55, "unit": "mA"}
